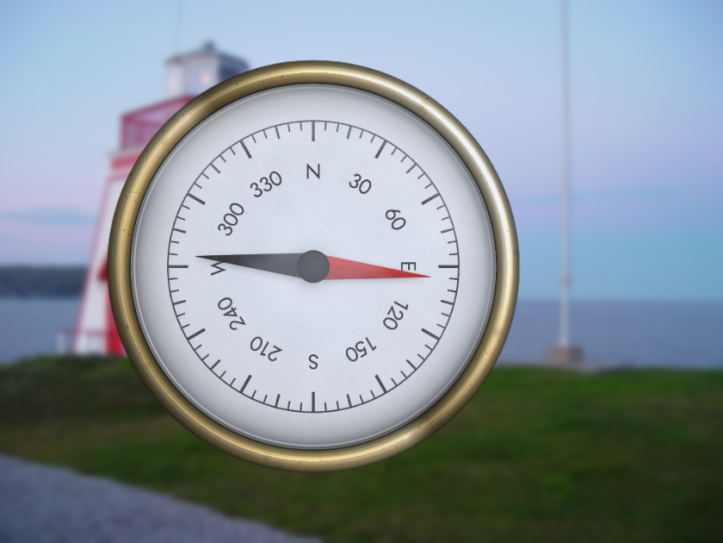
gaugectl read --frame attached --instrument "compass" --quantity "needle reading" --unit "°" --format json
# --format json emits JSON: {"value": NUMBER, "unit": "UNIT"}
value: {"value": 95, "unit": "°"}
